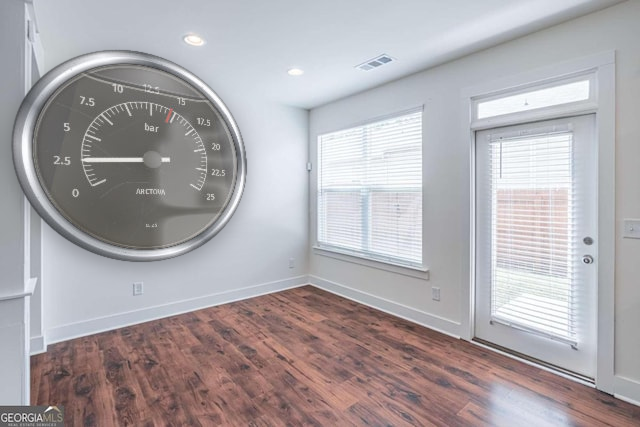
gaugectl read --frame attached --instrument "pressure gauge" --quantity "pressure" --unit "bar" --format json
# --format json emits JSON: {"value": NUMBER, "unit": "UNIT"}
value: {"value": 2.5, "unit": "bar"}
